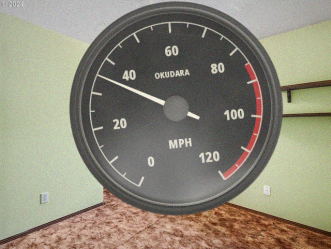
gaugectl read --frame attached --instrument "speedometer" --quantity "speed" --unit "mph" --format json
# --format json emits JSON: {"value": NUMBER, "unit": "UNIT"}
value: {"value": 35, "unit": "mph"}
